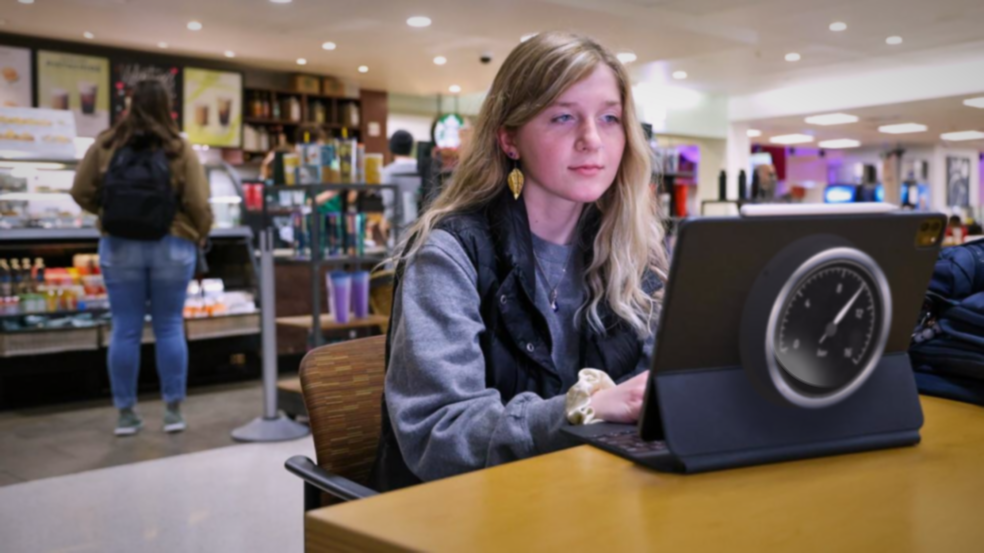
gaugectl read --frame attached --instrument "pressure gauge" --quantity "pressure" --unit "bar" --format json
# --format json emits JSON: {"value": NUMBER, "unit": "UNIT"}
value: {"value": 10, "unit": "bar"}
